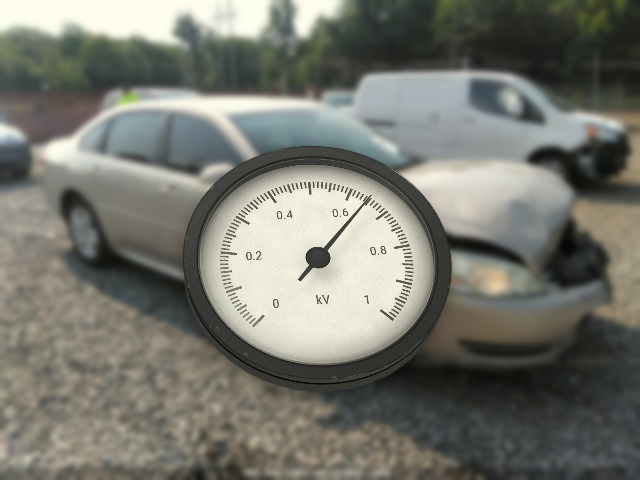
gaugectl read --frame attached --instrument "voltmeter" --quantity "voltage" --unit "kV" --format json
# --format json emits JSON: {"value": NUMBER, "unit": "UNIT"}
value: {"value": 0.65, "unit": "kV"}
